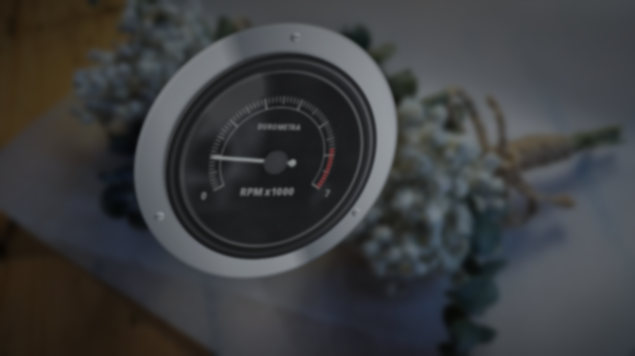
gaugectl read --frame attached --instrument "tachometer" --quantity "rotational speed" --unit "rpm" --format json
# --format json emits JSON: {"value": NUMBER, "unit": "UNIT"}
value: {"value": 1000, "unit": "rpm"}
